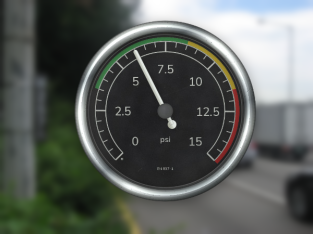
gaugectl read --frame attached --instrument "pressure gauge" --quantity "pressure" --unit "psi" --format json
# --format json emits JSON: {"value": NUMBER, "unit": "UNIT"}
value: {"value": 6, "unit": "psi"}
